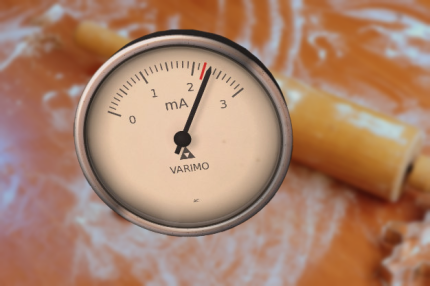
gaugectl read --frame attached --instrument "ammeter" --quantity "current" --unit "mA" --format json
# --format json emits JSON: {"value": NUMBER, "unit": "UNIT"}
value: {"value": 2.3, "unit": "mA"}
